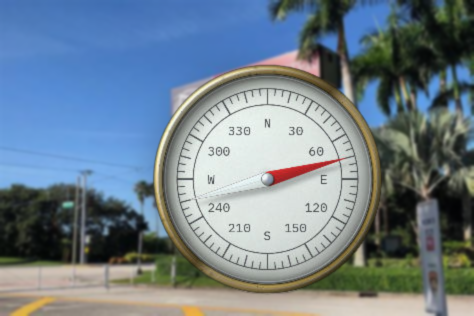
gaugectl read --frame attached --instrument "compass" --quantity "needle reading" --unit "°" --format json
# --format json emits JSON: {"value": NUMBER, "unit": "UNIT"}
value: {"value": 75, "unit": "°"}
